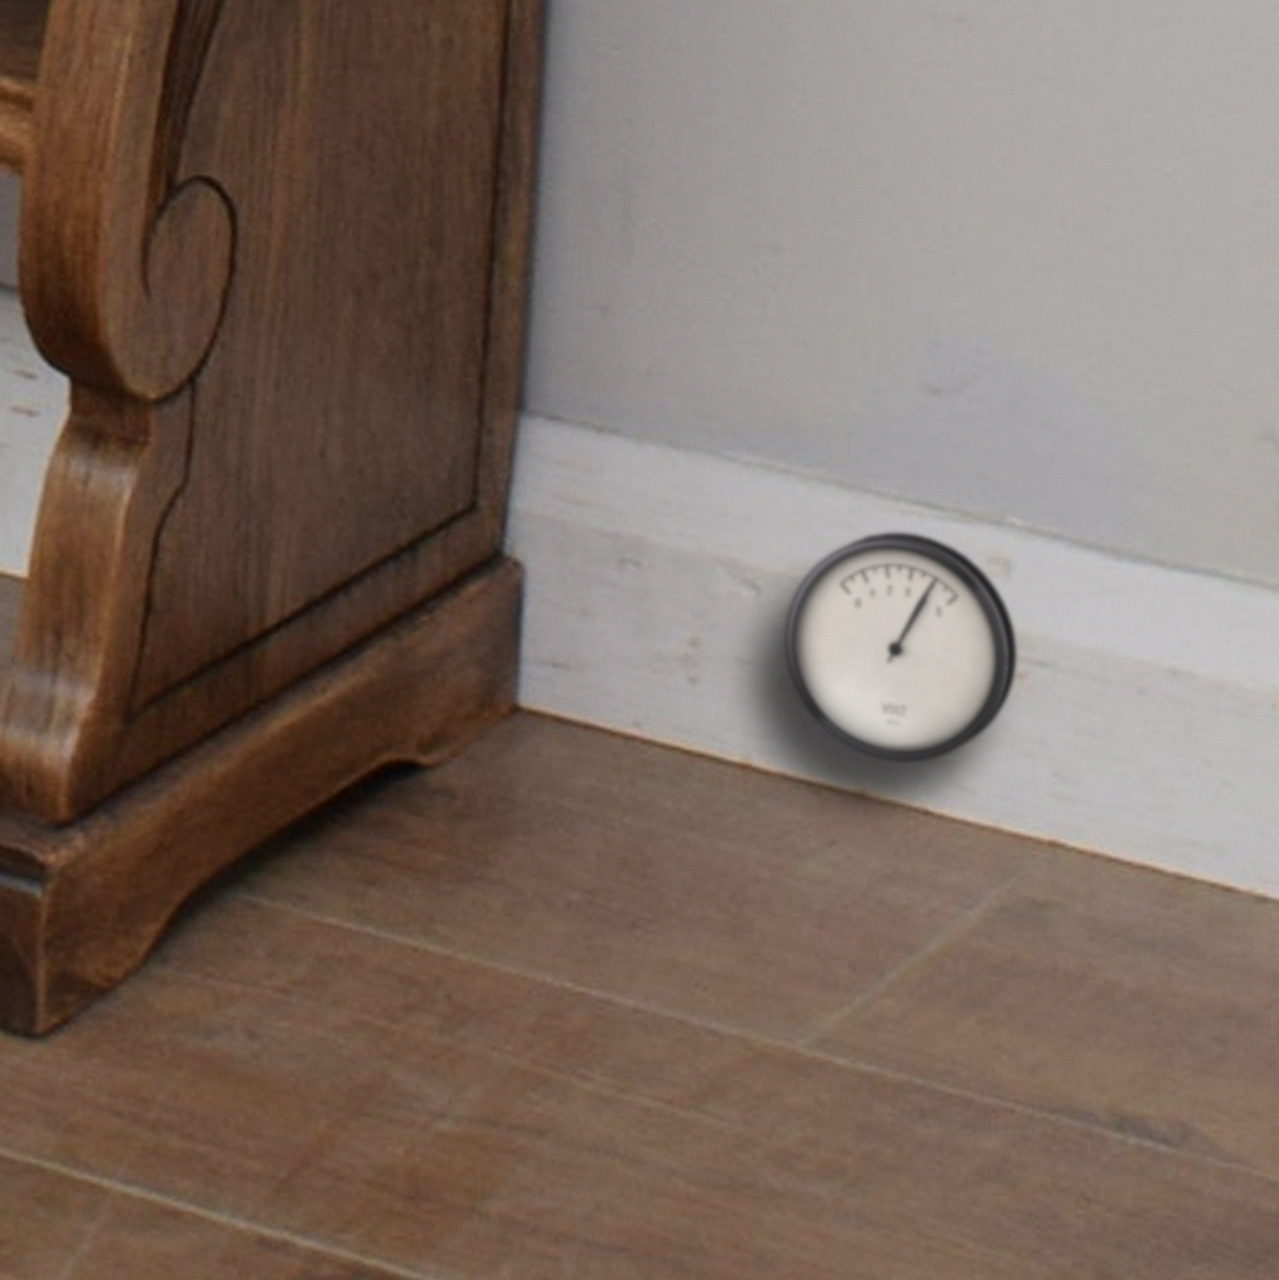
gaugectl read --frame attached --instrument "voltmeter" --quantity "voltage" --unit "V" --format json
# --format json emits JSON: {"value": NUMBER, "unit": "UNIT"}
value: {"value": 4, "unit": "V"}
